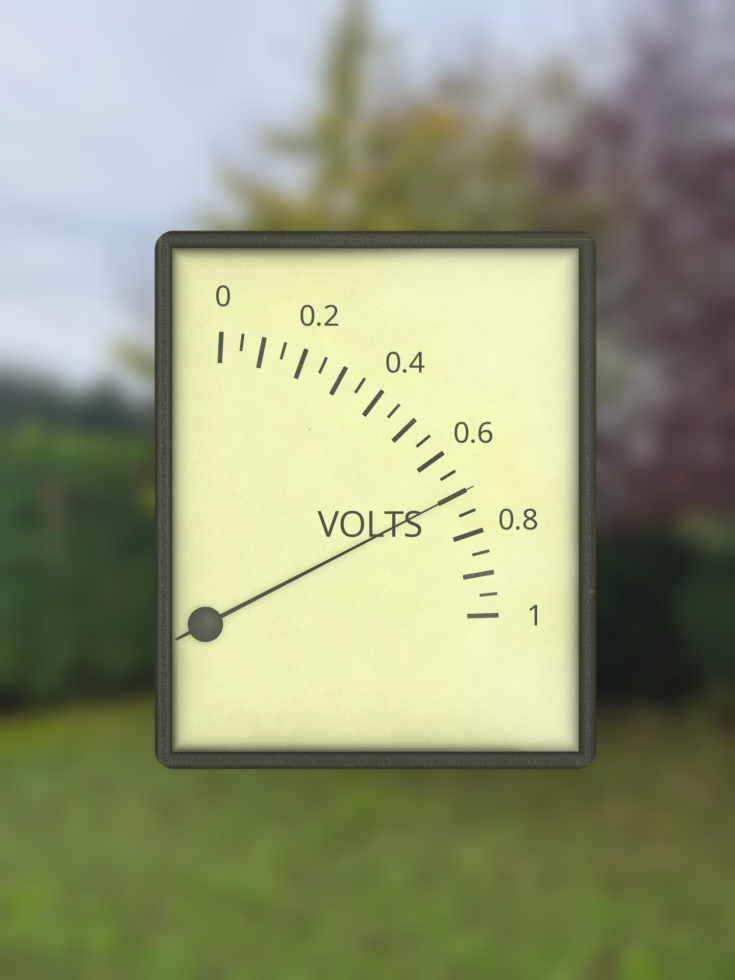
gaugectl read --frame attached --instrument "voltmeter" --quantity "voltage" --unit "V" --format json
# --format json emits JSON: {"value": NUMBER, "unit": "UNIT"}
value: {"value": 0.7, "unit": "V"}
